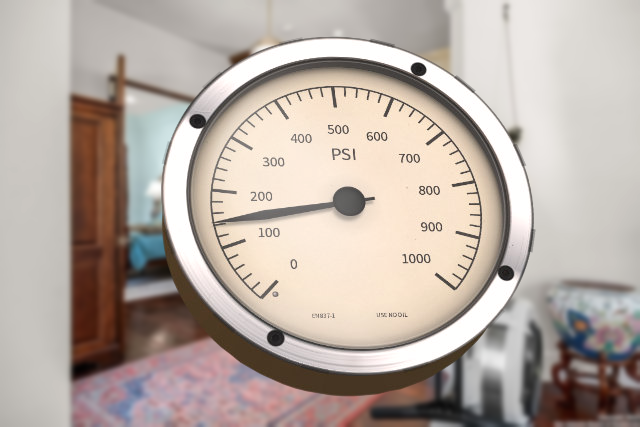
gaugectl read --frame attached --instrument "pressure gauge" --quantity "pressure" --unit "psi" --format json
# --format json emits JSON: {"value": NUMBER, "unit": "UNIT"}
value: {"value": 140, "unit": "psi"}
